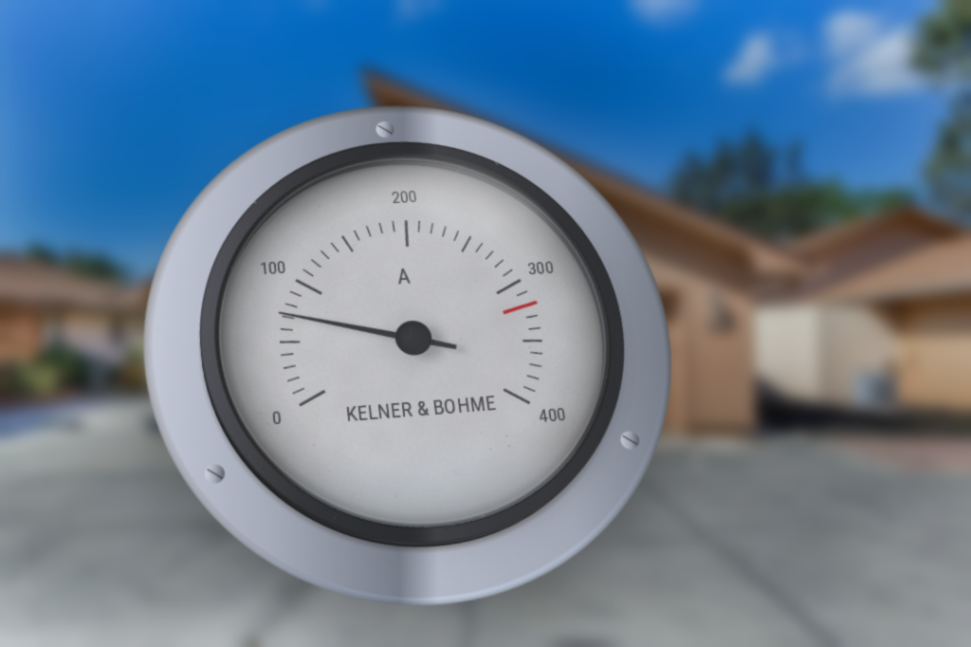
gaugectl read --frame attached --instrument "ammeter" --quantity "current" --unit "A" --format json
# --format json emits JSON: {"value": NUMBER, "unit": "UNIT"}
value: {"value": 70, "unit": "A"}
